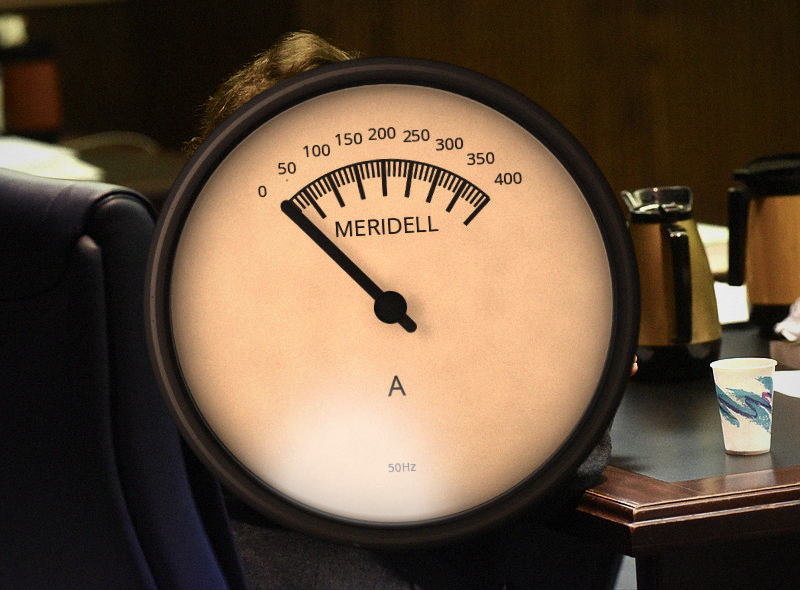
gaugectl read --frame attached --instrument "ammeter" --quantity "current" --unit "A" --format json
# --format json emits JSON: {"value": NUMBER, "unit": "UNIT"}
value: {"value": 10, "unit": "A"}
